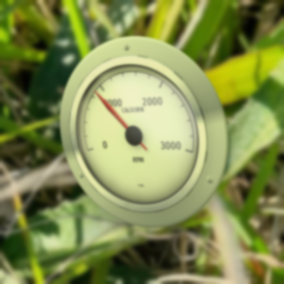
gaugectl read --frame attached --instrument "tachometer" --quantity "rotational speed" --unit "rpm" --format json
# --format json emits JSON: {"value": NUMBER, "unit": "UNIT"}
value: {"value": 900, "unit": "rpm"}
